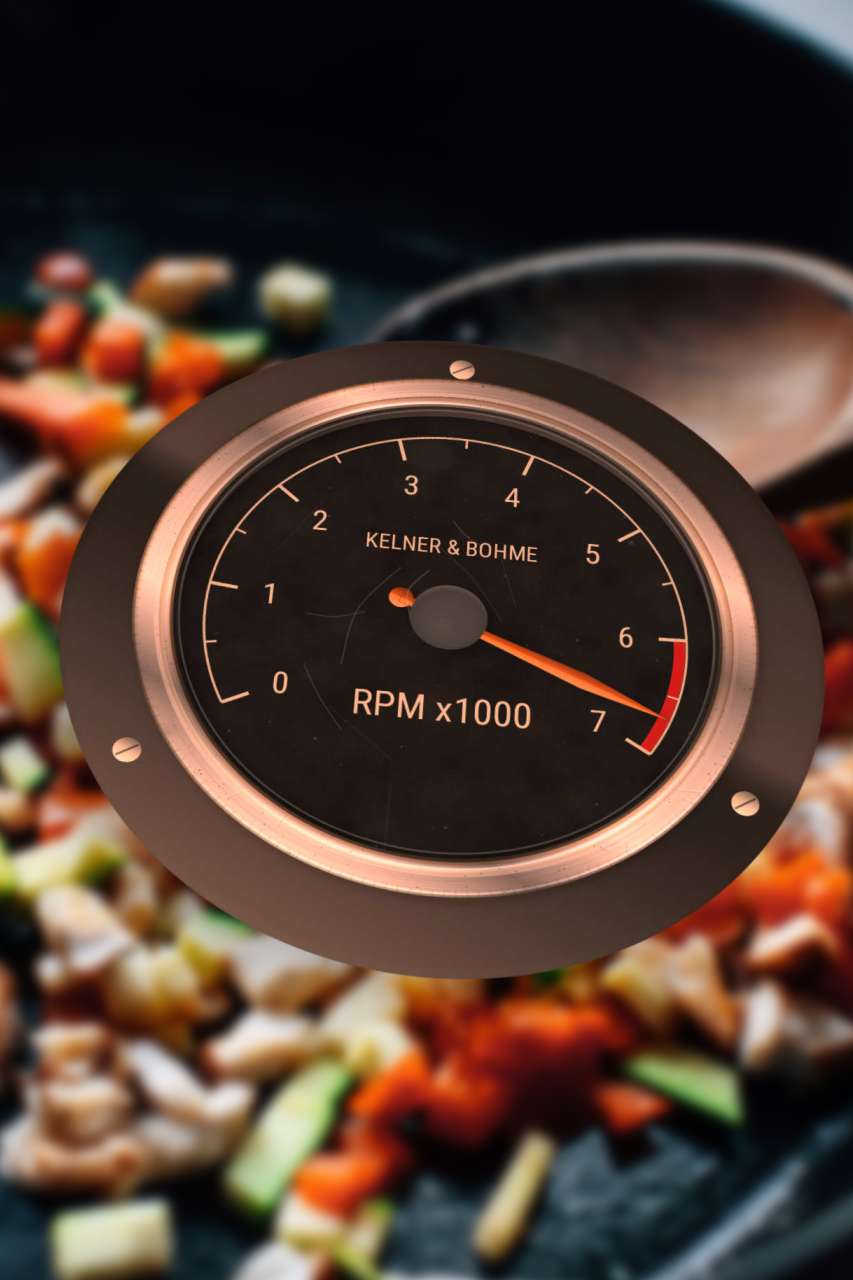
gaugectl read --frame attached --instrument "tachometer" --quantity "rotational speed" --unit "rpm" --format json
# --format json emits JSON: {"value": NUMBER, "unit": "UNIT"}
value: {"value": 6750, "unit": "rpm"}
